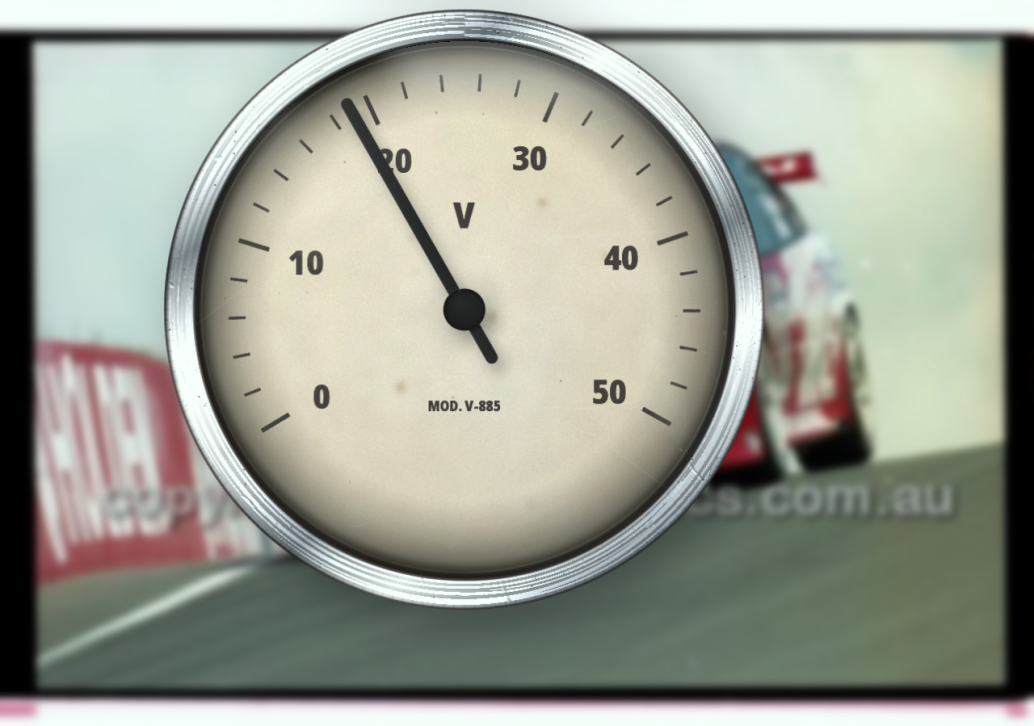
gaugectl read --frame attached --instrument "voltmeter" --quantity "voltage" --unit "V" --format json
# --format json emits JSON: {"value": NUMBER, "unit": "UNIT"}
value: {"value": 19, "unit": "V"}
